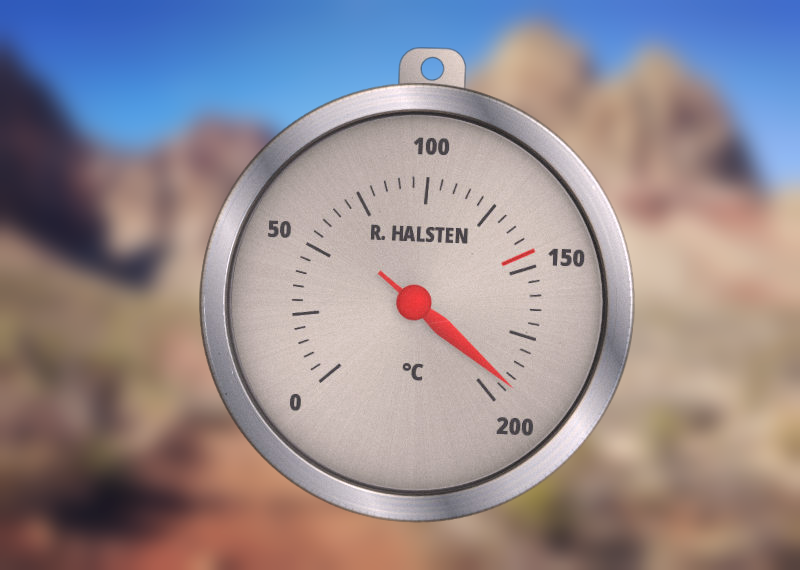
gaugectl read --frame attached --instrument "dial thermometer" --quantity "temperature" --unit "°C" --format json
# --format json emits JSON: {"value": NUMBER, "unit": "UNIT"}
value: {"value": 192.5, "unit": "°C"}
